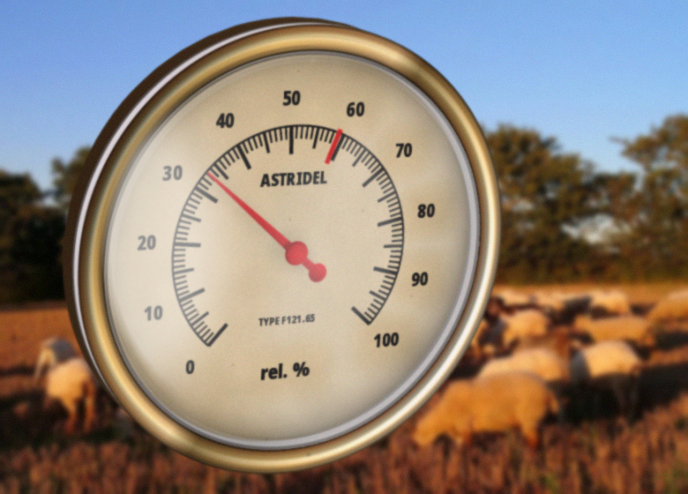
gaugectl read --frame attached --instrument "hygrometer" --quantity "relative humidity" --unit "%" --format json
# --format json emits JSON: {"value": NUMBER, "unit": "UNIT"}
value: {"value": 33, "unit": "%"}
